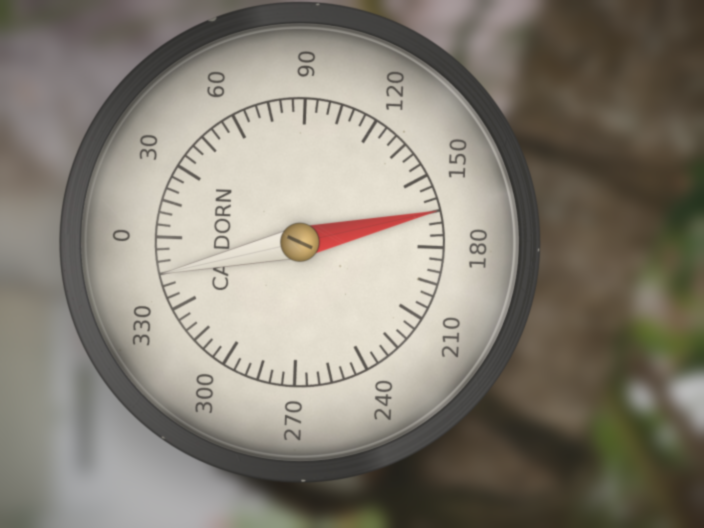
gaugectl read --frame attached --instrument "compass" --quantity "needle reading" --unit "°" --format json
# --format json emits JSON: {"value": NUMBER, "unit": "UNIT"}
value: {"value": 165, "unit": "°"}
